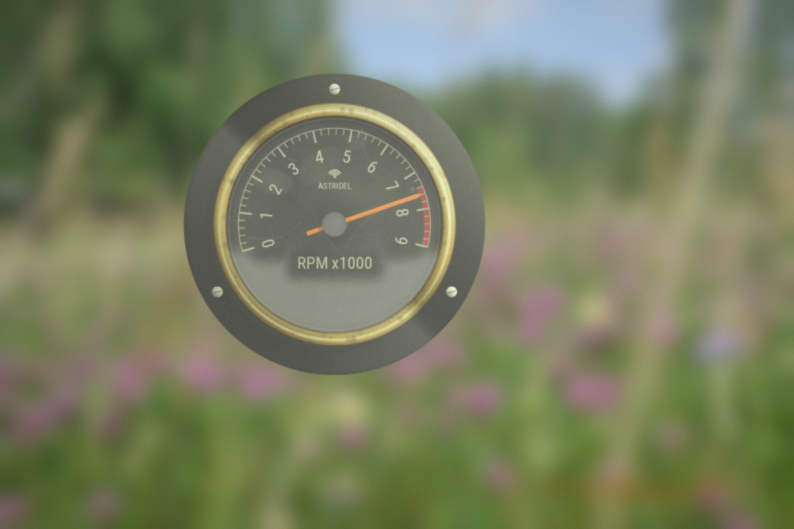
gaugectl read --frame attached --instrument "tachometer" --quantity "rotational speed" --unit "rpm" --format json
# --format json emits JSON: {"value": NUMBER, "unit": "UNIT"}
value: {"value": 7600, "unit": "rpm"}
